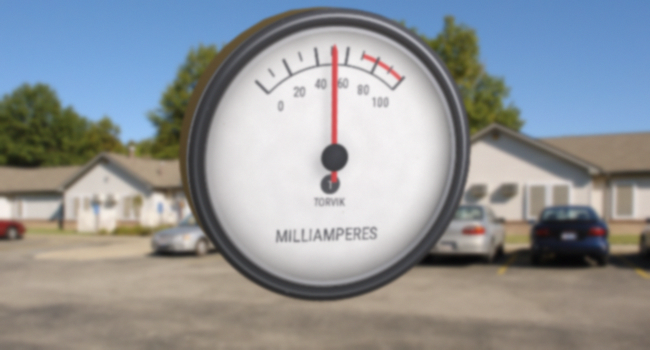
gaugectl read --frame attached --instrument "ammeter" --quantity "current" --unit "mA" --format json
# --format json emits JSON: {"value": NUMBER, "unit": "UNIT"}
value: {"value": 50, "unit": "mA"}
